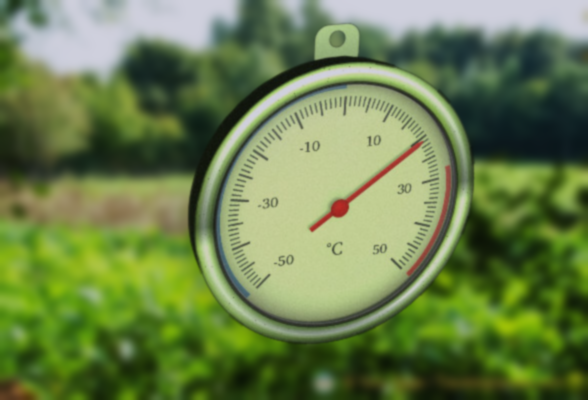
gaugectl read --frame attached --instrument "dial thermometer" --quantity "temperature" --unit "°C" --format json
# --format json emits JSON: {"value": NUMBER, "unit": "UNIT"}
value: {"value": 20, "unit": "°C"}
